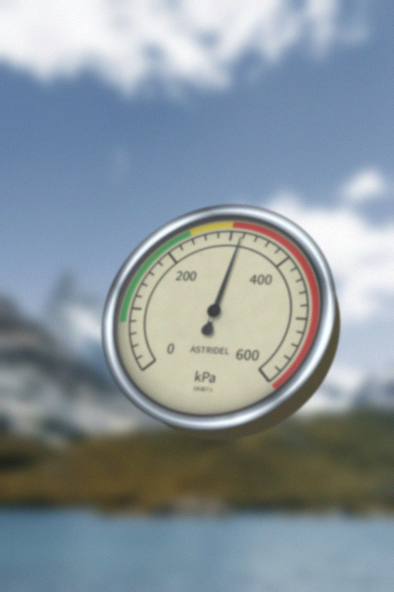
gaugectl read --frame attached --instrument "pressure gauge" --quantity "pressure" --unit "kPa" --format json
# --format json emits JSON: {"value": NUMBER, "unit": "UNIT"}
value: {"value": 320, "unit": "kPa"}
